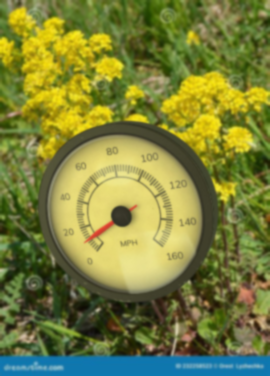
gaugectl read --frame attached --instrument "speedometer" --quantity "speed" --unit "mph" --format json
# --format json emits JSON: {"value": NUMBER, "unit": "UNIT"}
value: {"value": 10, "unit": "mph"}
